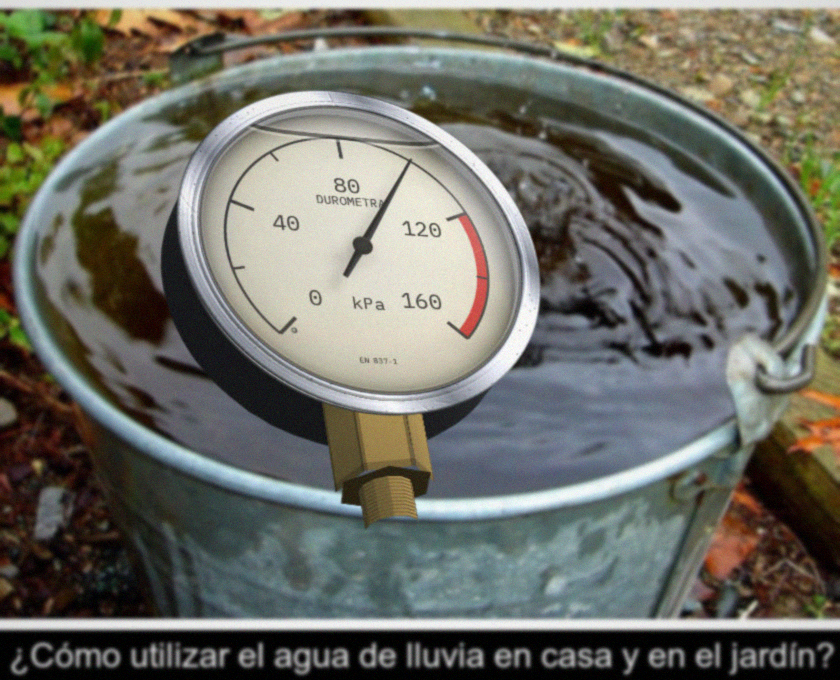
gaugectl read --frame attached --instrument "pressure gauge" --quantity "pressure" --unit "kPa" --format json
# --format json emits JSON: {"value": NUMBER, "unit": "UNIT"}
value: {"value": 100, "unit": "kPa"}
